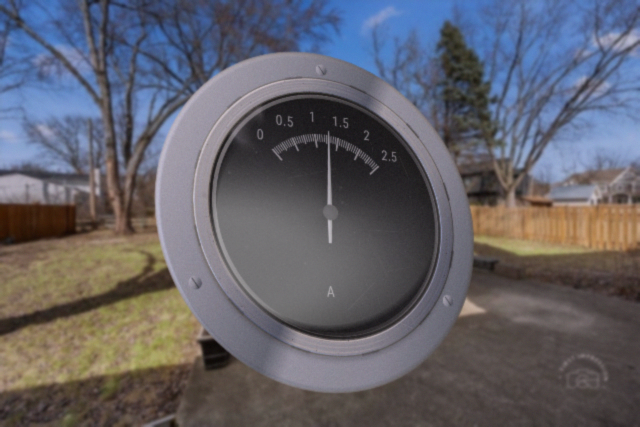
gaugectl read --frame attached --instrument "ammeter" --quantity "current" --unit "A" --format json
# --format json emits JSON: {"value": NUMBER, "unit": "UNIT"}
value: {"value": 1.25, "unit": "A"}
